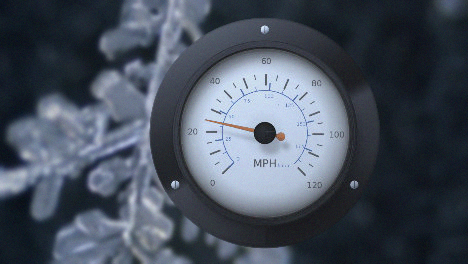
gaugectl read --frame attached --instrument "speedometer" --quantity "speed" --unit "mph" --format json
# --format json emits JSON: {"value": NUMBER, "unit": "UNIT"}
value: {"value": 25, "unit": "mph"}
